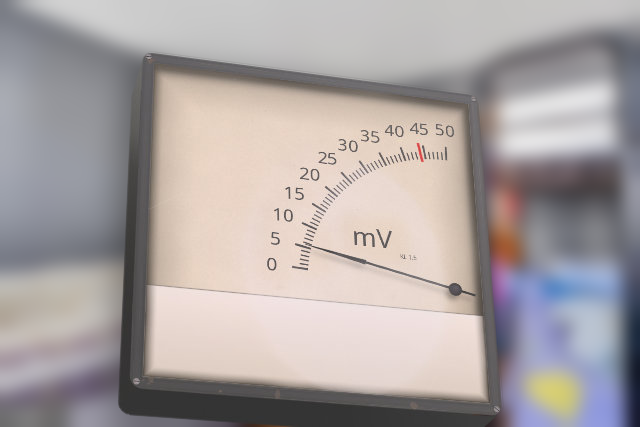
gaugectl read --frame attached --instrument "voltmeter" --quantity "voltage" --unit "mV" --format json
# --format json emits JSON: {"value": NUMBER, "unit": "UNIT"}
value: {"value": 5, "unit": "mV"}
